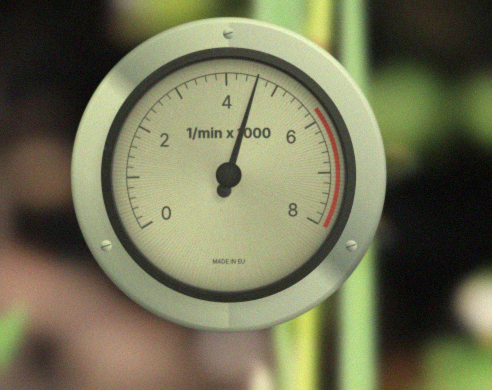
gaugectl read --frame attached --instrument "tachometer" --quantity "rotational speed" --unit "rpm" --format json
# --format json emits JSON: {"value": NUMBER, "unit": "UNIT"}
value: {"value": 4600, "unit": "rpm"}
